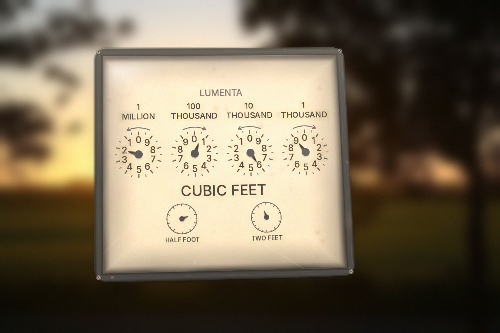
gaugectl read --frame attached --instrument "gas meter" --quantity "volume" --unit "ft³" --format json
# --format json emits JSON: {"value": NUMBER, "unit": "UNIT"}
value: {"value": 205900, "unit": "ft³"}
